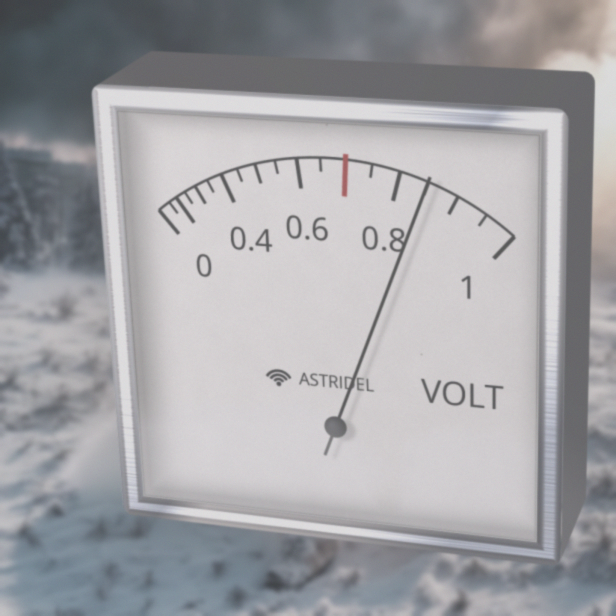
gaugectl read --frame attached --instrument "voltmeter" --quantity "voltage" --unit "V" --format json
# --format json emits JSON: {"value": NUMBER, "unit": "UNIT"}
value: {"value": 0.85, "unit": "V"}
